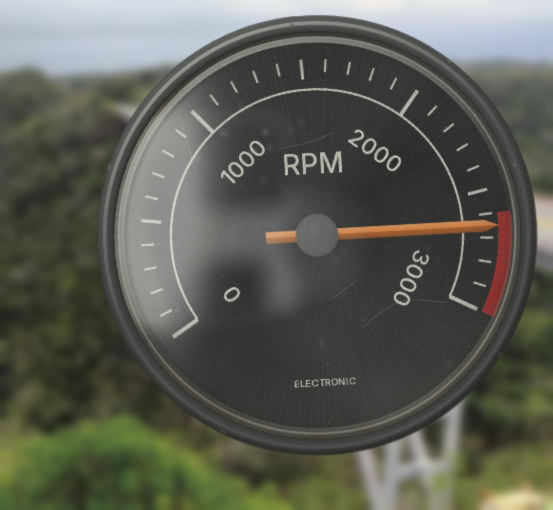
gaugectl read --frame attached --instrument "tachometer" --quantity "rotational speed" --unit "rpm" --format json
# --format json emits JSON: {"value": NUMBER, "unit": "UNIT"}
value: {"value": 2650, "unit": "rpm"}
